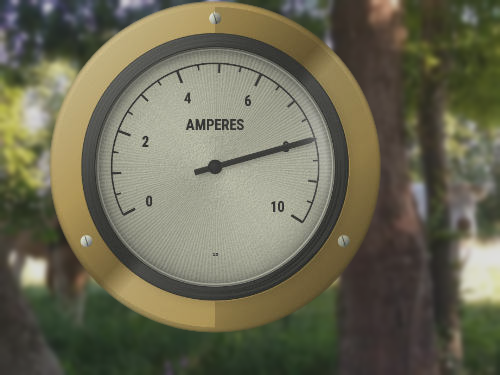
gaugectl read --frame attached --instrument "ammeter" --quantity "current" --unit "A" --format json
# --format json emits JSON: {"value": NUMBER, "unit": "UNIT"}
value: {"value": 8, "unit": "A"}
